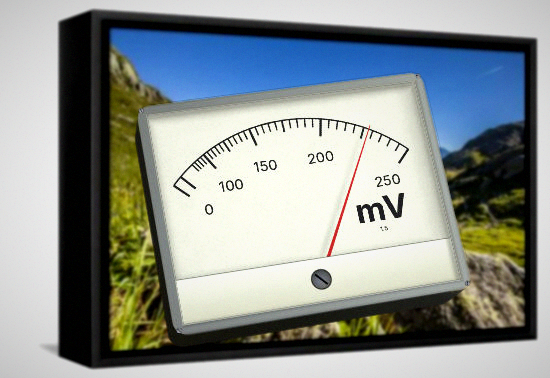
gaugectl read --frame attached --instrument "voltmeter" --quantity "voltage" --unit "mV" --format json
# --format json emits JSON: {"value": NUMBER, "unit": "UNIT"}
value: {"value": 227.5, "unit": "mV"}
